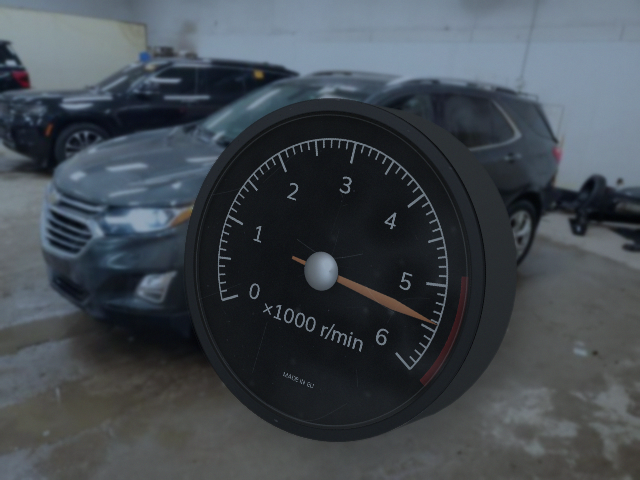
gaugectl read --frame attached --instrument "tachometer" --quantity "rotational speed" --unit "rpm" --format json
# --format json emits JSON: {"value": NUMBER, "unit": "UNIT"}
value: {"value": 5400, "unit": "rpm"}
